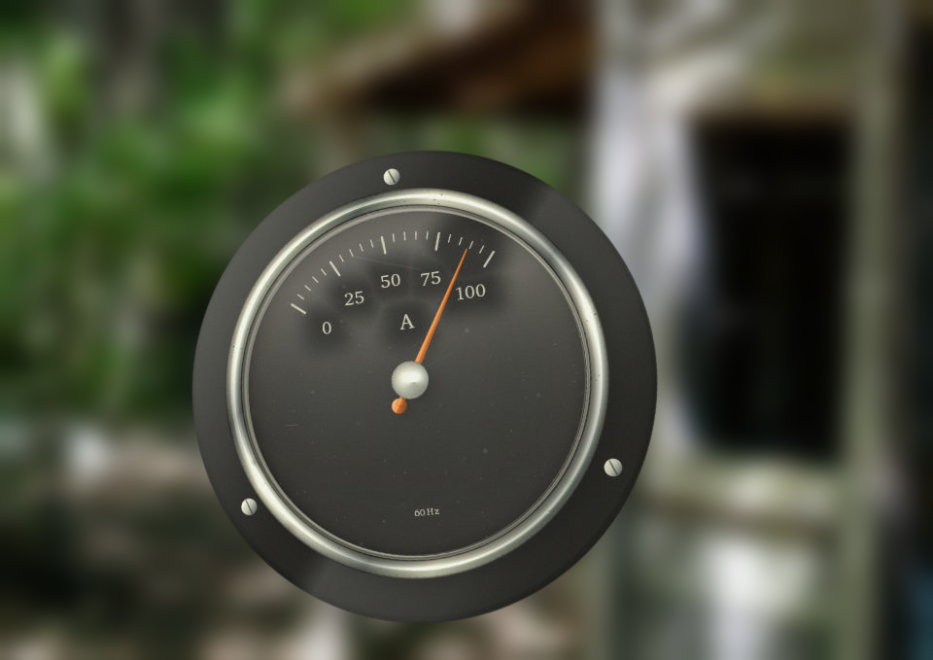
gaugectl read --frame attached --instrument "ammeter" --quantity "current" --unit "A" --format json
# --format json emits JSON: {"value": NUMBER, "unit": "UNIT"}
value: {"value": 90, "unit": "A"}
